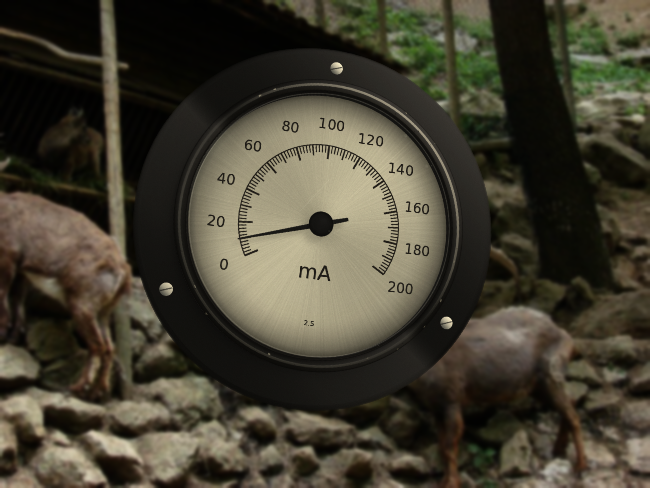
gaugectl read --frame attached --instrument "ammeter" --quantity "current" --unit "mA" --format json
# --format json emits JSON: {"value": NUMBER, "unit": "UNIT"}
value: {"value": 10, "unit": "mA"}
